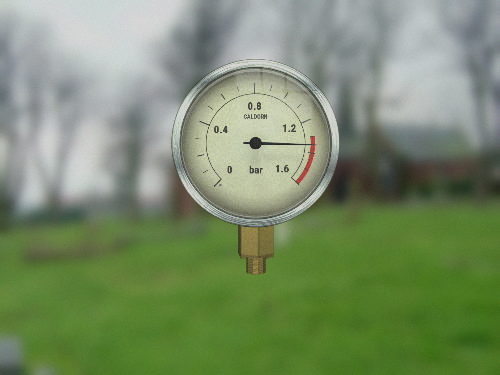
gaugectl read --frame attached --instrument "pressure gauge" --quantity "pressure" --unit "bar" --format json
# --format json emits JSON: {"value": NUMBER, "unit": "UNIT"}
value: {"value": 1.35, "unit": "bar"}
